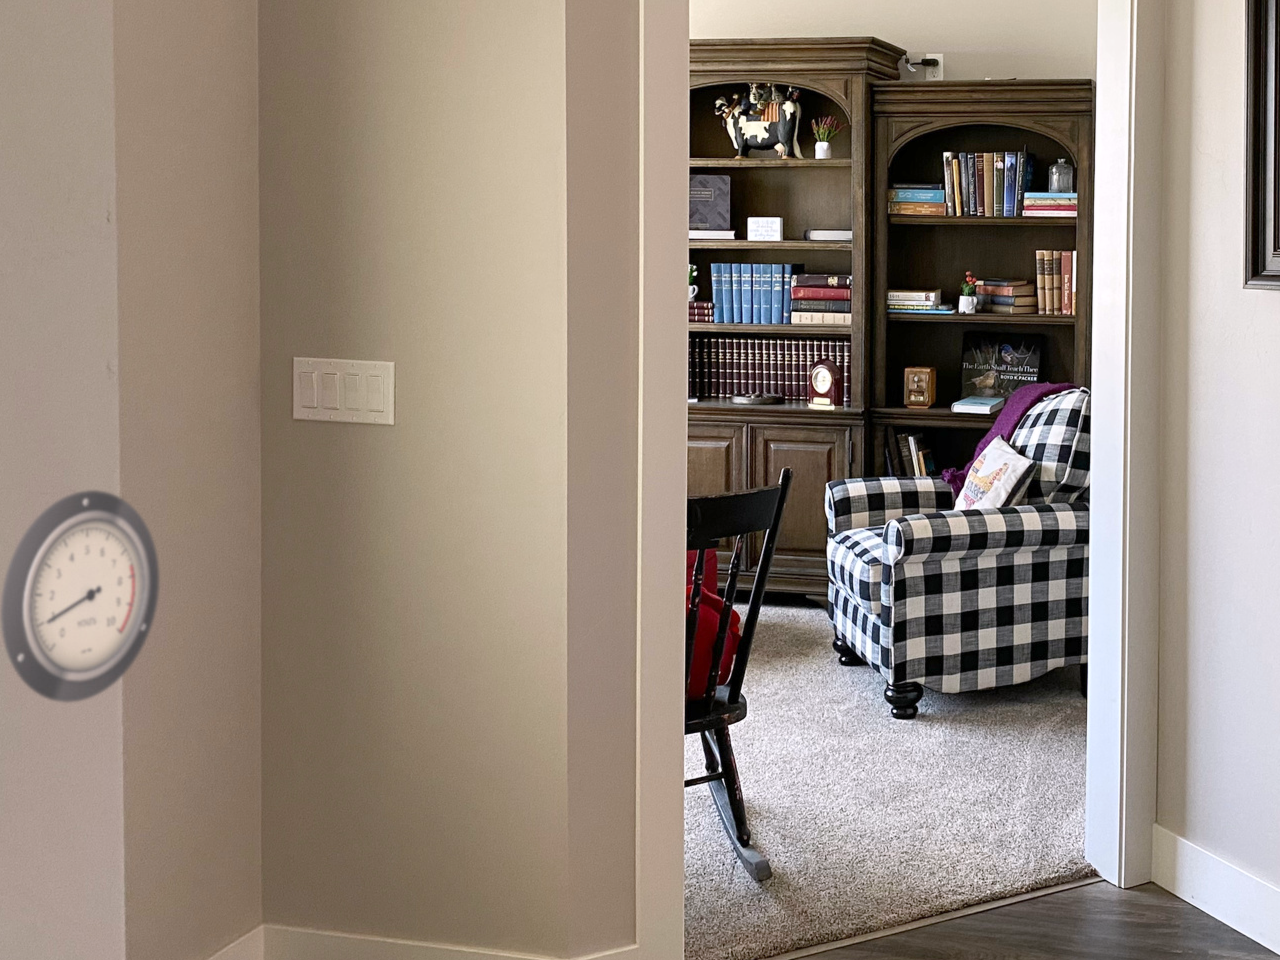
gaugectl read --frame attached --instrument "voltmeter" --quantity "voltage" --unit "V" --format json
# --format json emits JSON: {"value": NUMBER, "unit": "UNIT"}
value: {"value": 1, "unit": "V"}
